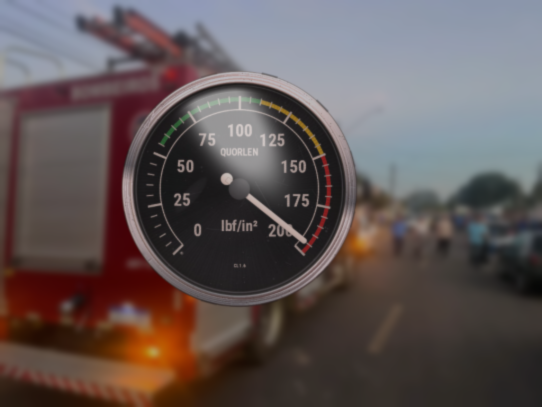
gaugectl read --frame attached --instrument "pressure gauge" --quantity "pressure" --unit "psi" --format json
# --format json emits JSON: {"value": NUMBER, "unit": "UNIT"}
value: {"value": 195, "unit": "psi"}
